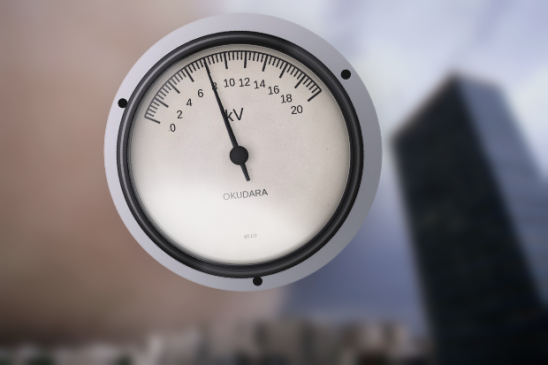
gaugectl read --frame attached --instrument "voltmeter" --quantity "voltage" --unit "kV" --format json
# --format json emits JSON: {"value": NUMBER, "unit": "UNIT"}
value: {"value": 8, "unit": "kV"}
